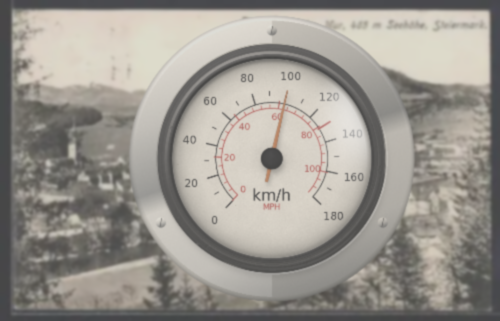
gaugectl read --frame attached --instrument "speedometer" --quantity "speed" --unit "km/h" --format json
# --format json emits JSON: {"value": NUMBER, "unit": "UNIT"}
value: {"value": 100, "unit": "km/h"}
